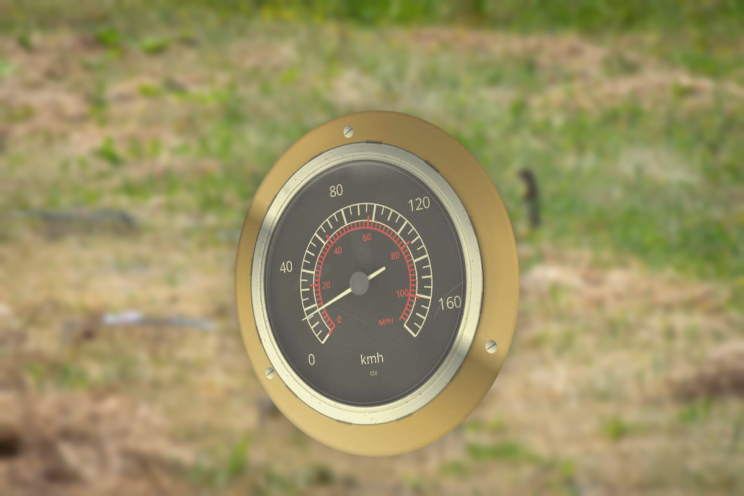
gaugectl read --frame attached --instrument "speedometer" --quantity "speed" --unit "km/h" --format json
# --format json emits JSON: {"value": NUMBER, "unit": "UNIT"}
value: {"value": 15, "unit": "km/h"}
